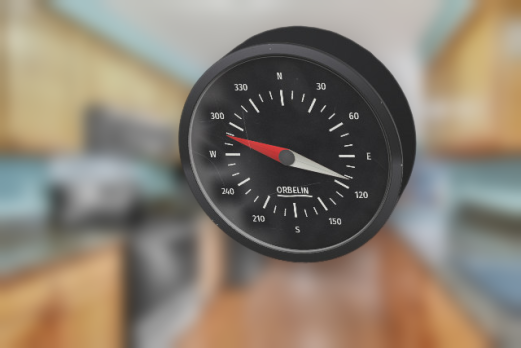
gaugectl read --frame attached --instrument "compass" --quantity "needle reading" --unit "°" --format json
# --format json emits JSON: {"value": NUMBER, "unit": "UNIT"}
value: {"value": 290, "unit": "°"}
